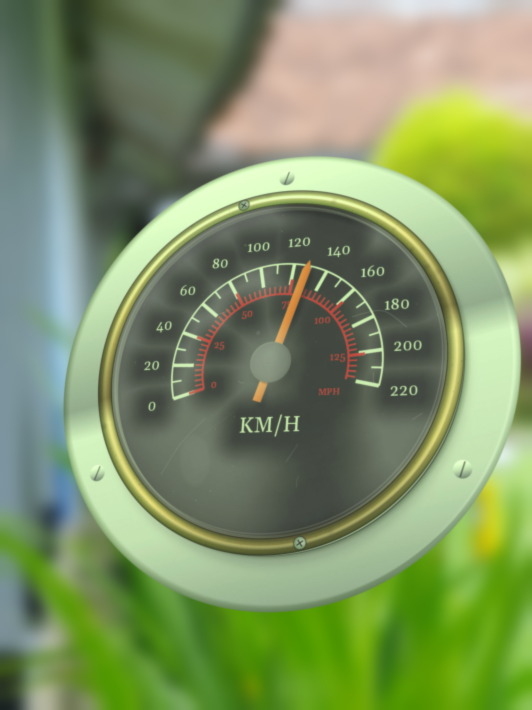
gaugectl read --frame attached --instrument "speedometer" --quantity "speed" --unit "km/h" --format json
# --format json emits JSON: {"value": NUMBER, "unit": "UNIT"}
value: {"value": 130, "unit": "km/h"}
